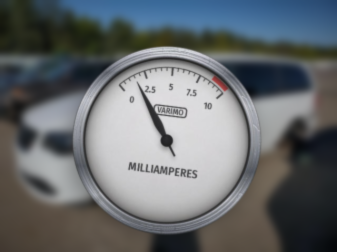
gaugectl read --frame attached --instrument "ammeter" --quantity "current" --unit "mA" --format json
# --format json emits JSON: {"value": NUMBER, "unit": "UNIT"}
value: {"value": 1.5, "unit": "mA"}
